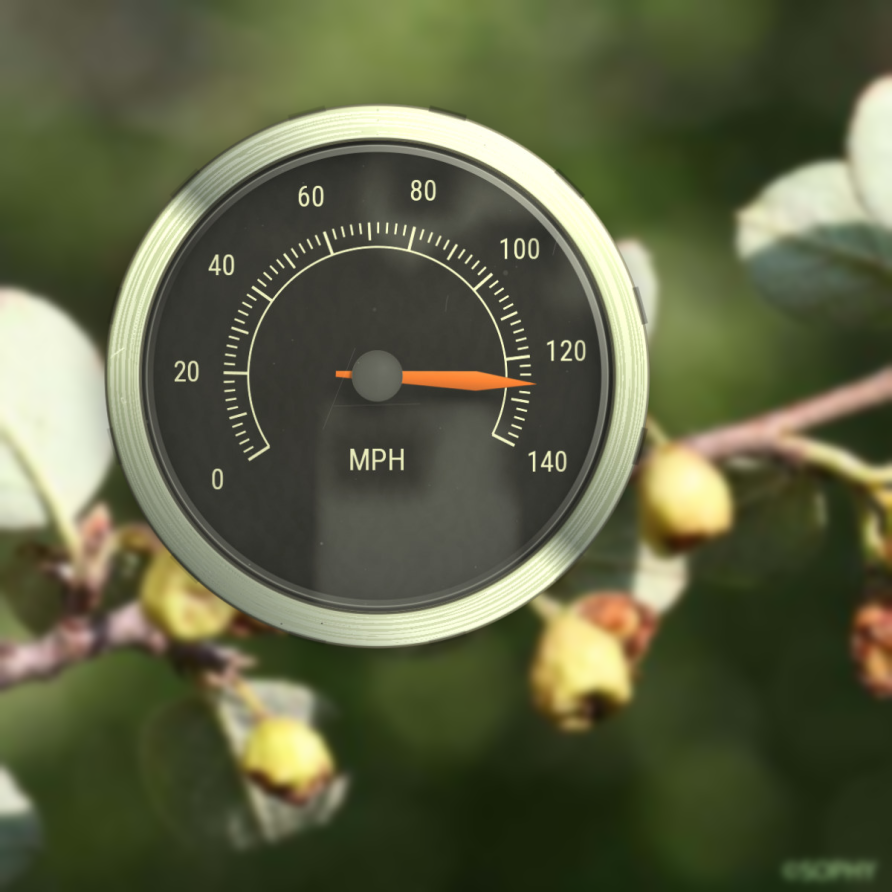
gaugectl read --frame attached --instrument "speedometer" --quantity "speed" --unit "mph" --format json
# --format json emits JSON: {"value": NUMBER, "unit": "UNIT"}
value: {"value": 126, "unit": "mph"}
